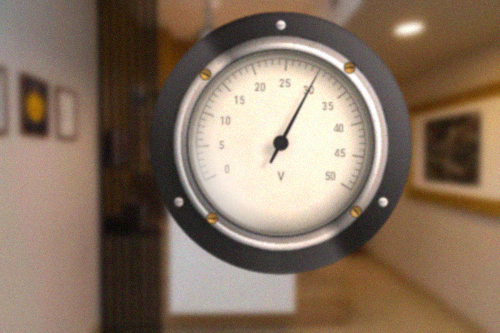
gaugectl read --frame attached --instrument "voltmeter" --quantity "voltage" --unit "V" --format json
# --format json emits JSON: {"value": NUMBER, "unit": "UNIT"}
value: {"value": 30, "unit": "V"}
